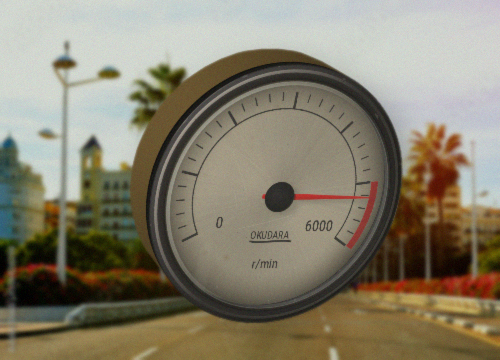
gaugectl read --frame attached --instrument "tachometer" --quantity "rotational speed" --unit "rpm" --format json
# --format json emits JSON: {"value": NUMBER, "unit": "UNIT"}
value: {"value": 5200, "unit": "rpm"}
